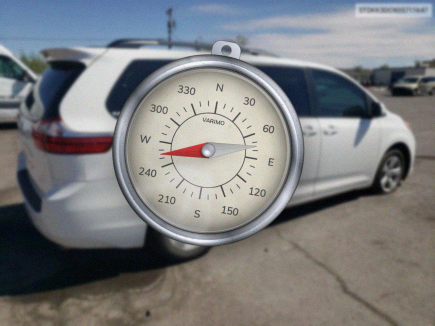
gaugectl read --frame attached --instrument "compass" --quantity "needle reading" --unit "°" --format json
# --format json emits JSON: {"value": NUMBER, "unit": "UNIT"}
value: {"value": 255, "unit": "°"}
